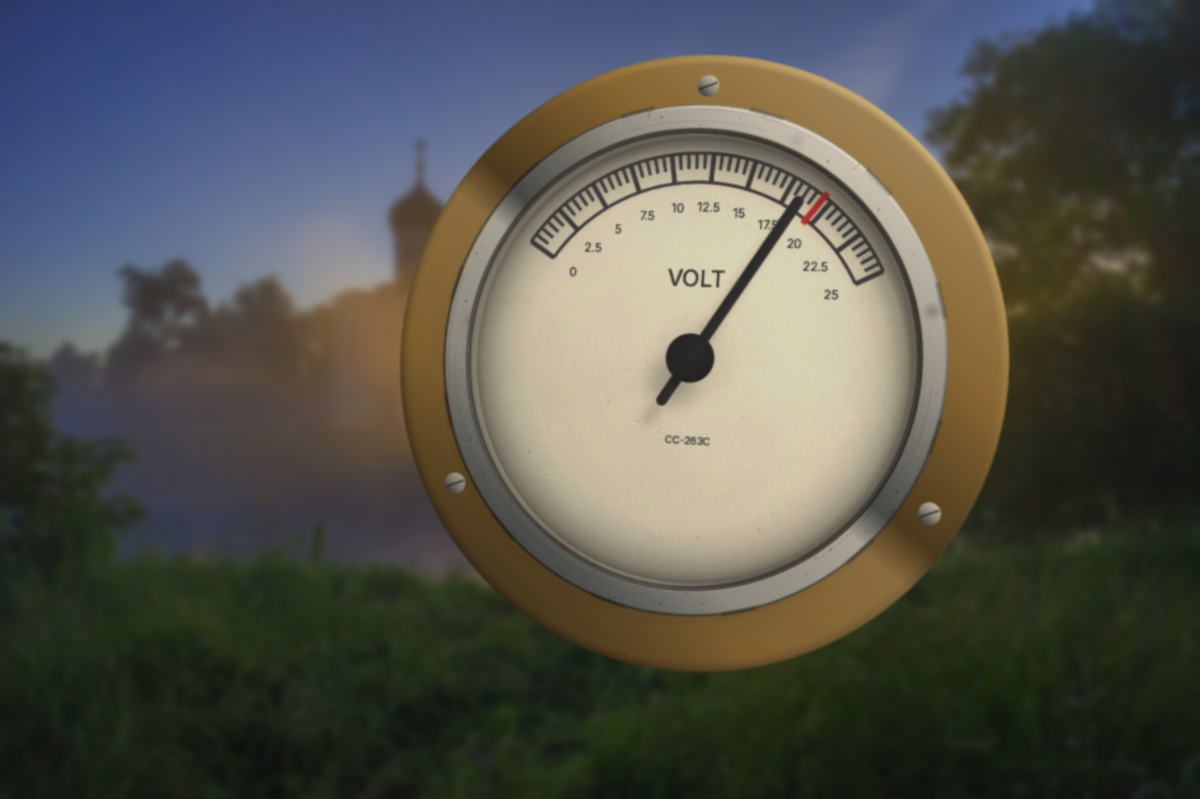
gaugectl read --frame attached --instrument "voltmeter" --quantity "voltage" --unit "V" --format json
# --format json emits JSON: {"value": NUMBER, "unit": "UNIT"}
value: {"value": 18.5, "unit": "V"}
